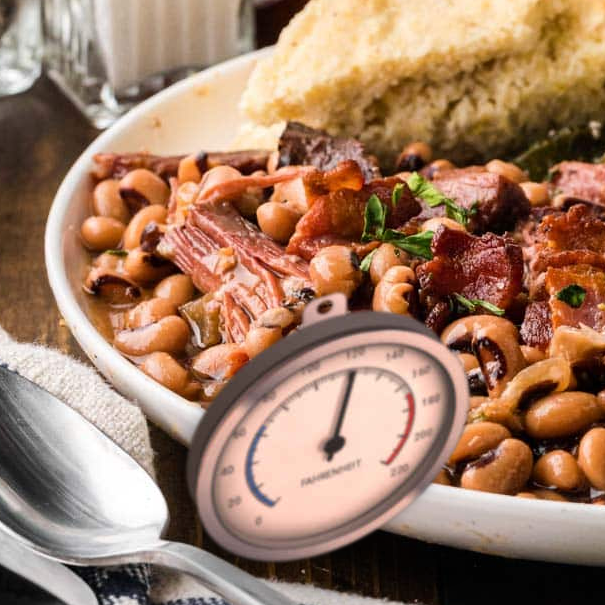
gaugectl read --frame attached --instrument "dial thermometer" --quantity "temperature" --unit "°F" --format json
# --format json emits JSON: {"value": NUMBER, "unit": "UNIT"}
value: {"value": 120, "unit": "°F"}
